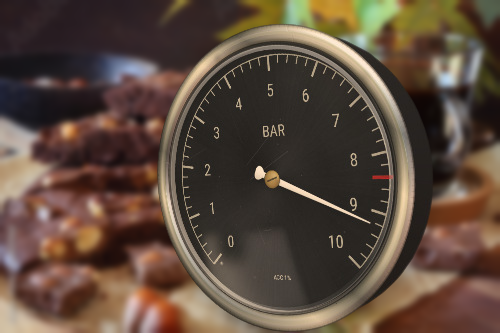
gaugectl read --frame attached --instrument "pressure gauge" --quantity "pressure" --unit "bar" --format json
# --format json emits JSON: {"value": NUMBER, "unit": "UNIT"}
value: {"value": 9.2, "unit": "bar"}
